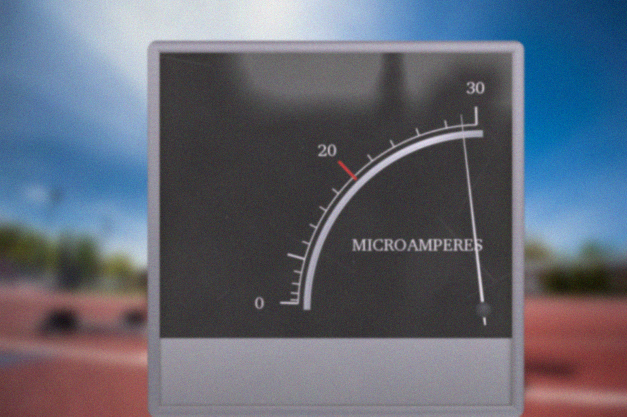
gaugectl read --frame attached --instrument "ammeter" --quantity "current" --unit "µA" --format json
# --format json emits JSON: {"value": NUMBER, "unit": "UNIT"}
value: {"value": 29, "unit": "µA"}
